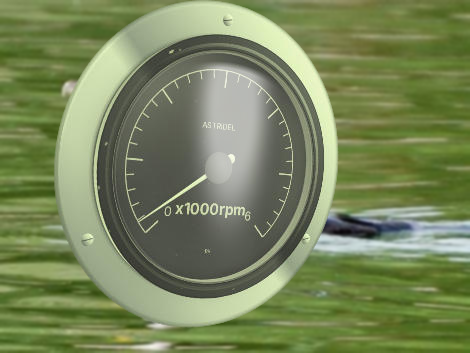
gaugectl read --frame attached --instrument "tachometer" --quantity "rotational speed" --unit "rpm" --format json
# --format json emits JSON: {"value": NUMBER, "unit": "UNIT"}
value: {"value": 200, "unit": "rpm"}
